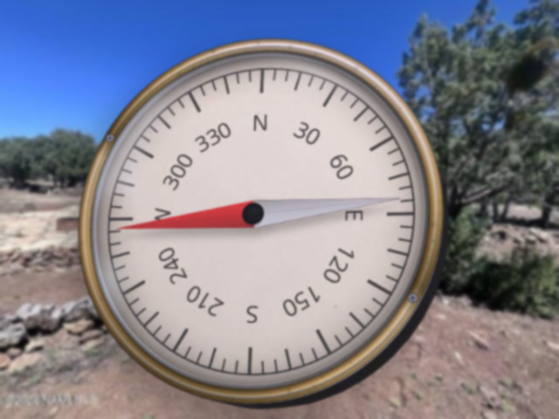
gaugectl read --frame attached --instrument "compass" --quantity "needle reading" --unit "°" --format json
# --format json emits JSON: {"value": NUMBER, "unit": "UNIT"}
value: {"value": 265, "unit": "°"}
